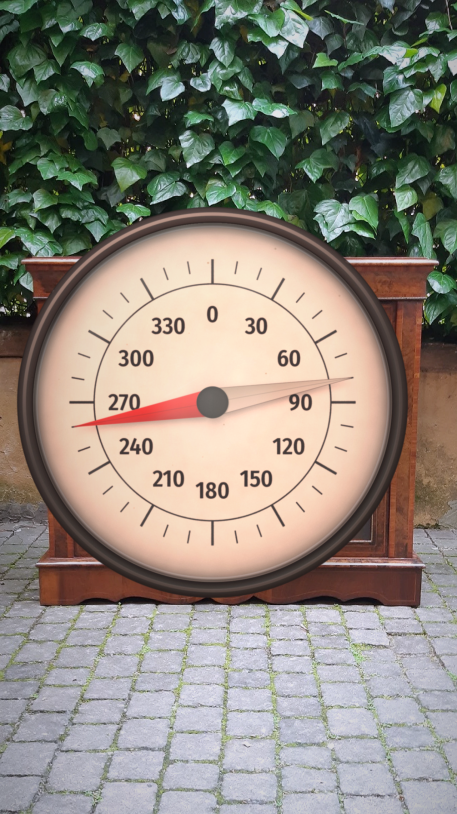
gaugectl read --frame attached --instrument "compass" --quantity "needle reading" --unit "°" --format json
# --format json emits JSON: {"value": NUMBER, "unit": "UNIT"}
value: {"value": 260, "unit": "°"}
